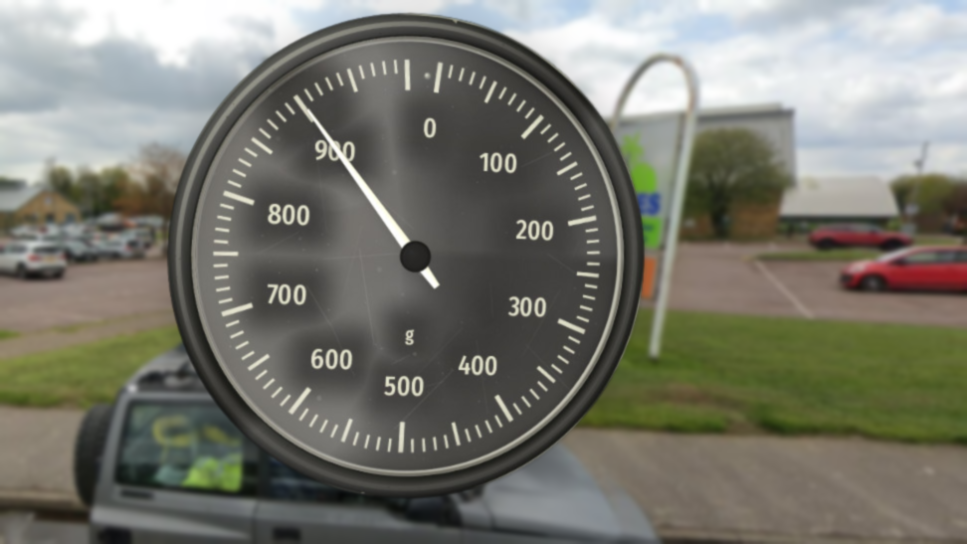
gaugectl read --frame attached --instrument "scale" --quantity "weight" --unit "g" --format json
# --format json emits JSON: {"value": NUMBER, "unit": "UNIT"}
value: {"value": 900, "unit": "g"}
